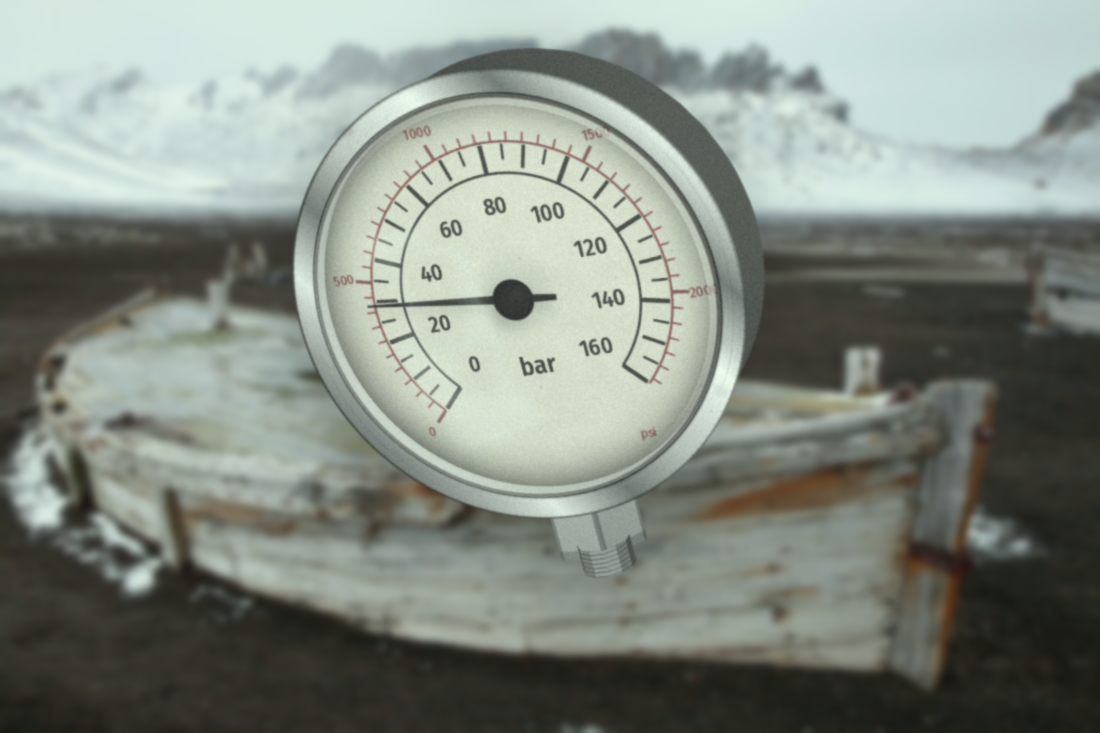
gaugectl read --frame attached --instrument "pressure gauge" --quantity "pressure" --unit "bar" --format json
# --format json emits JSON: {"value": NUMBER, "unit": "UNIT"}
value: {"value": 30, "unit": "bar"}
